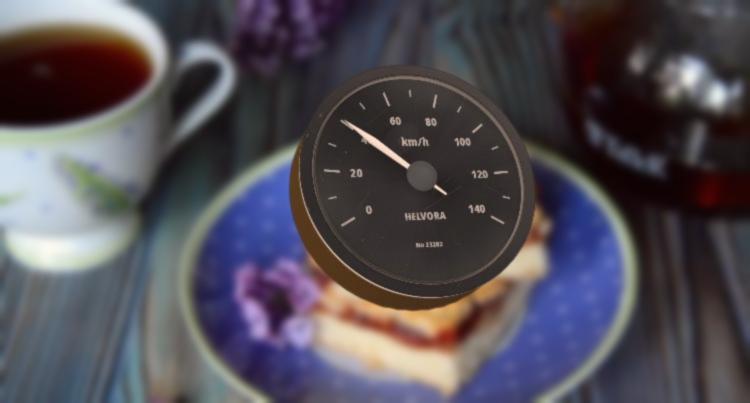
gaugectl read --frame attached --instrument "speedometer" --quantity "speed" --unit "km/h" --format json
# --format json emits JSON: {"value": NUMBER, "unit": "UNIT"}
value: {"value": 40, "unit": "km/h"}
